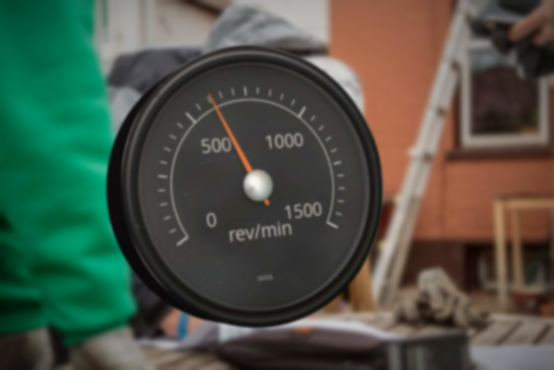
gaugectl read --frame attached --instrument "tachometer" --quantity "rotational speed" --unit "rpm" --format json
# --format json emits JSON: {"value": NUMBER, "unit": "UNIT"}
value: {"value": 600, "unit": "rpm"}
